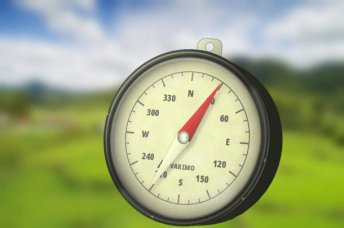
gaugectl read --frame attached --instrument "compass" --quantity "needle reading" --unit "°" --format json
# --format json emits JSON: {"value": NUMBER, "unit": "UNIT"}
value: {"value": 30, "unit": "°"}
